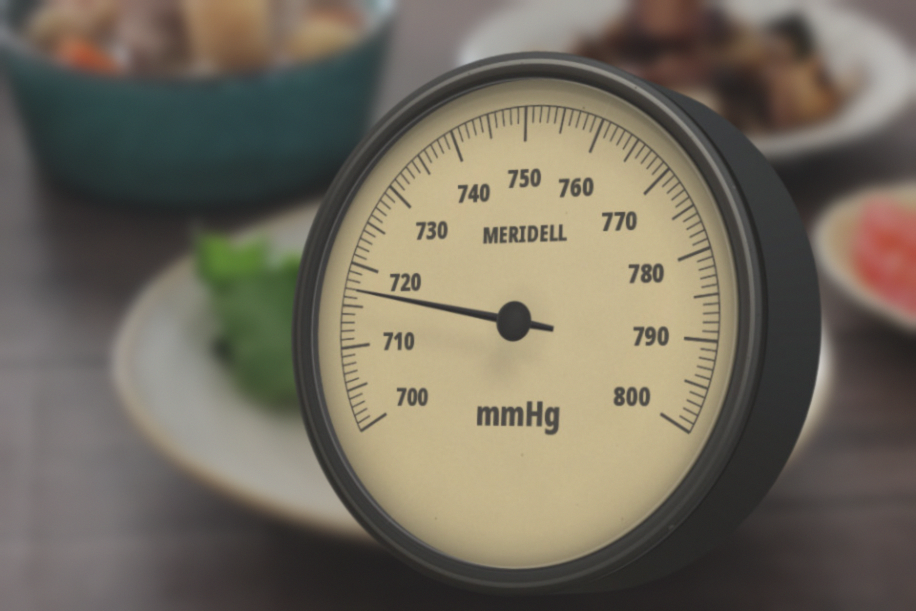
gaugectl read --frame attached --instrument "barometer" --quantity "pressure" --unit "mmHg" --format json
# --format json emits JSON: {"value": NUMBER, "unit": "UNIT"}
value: {"value": 717, "unit": "mmHg"}
